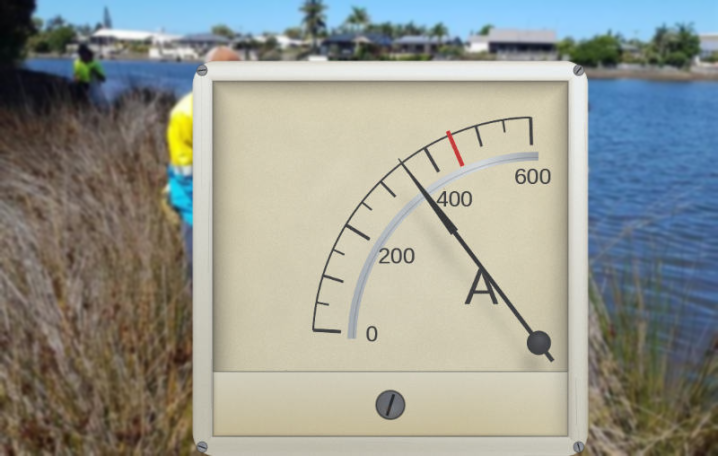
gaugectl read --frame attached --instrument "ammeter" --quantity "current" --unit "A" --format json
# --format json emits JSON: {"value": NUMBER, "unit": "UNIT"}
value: {"value": 350, "unit": "A"}
